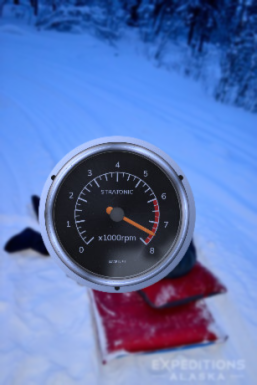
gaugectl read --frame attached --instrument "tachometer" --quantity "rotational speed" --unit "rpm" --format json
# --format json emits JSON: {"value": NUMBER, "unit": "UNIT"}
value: {"value": 7500, "unit": "rpm"}
